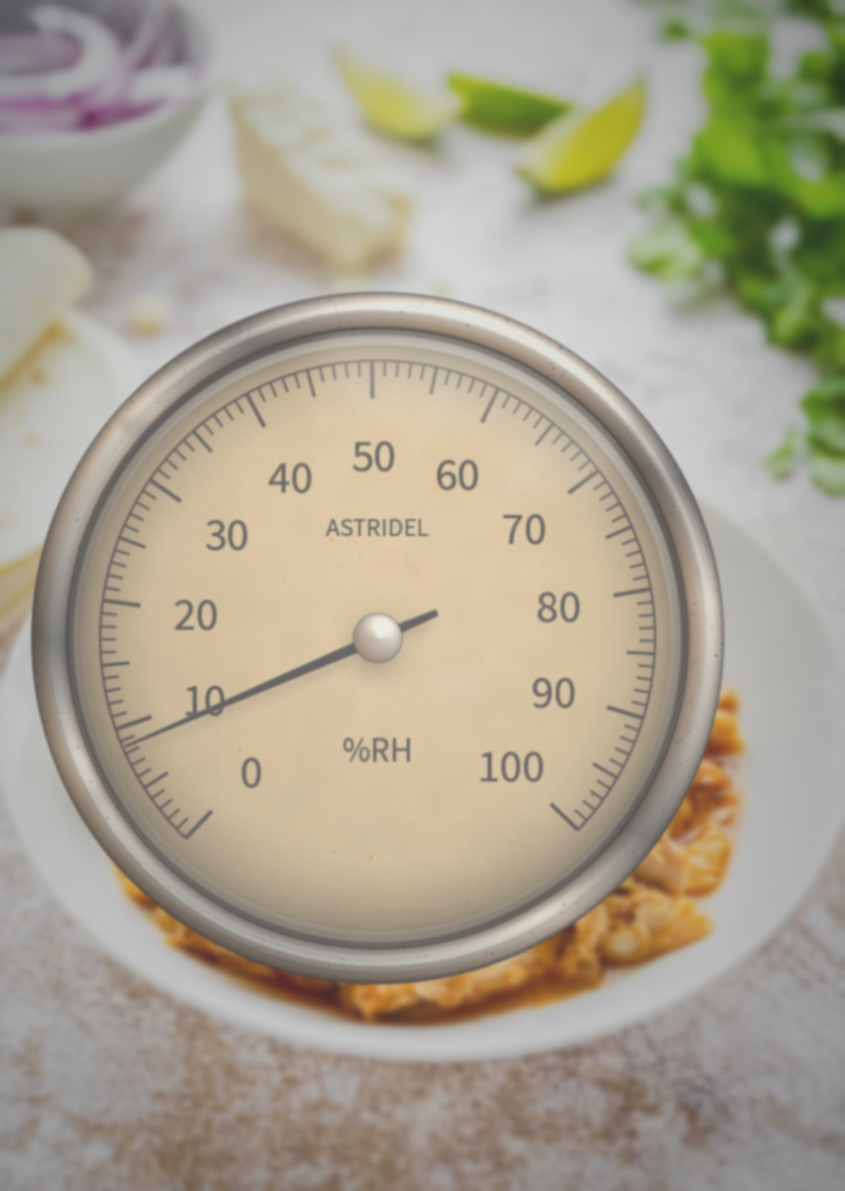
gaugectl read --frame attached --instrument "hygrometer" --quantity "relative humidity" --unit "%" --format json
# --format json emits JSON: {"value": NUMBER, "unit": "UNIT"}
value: {"value": 8.5, "unit": "%"}
